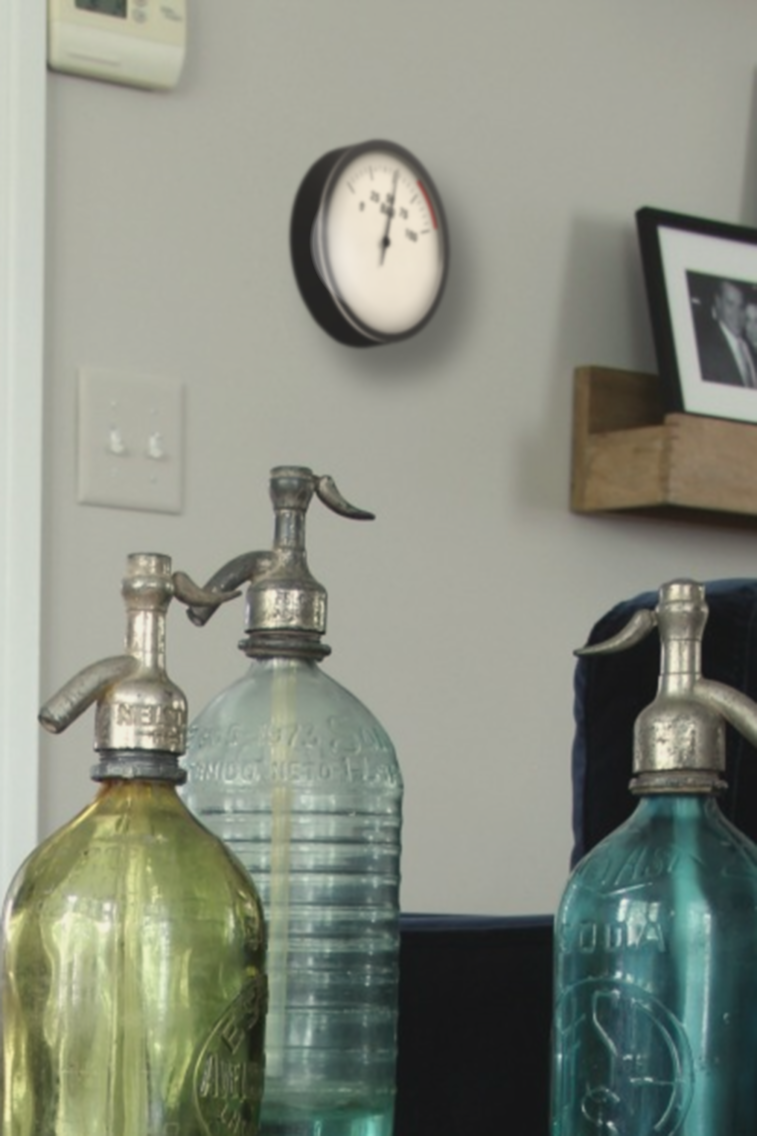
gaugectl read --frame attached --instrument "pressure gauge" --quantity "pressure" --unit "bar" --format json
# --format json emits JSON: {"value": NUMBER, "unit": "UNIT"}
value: {"value": 50, "unit": "bar"}
